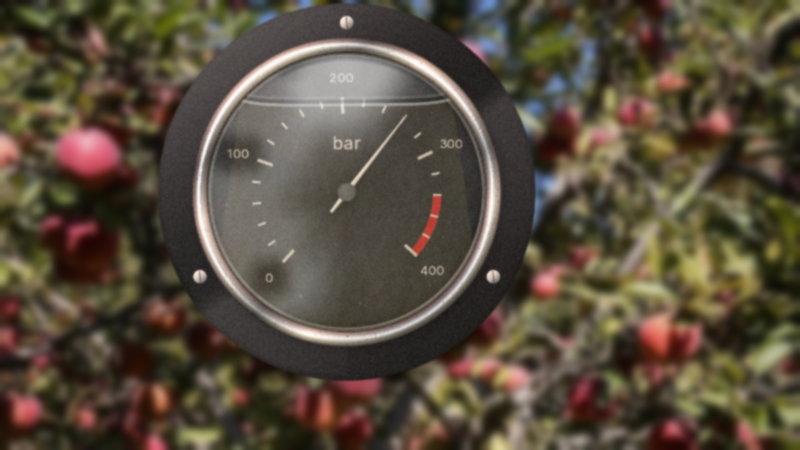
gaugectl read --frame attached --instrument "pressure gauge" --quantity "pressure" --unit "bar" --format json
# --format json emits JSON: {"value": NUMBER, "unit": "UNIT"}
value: {"value": 260, "unit": "bar"}
